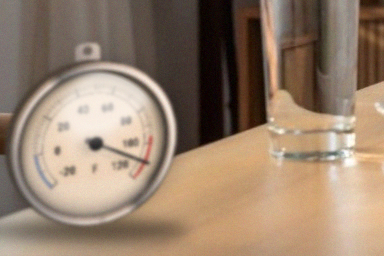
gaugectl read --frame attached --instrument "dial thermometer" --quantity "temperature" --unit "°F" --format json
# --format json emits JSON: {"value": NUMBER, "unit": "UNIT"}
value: {"value": 110, "unit": "°F"}
